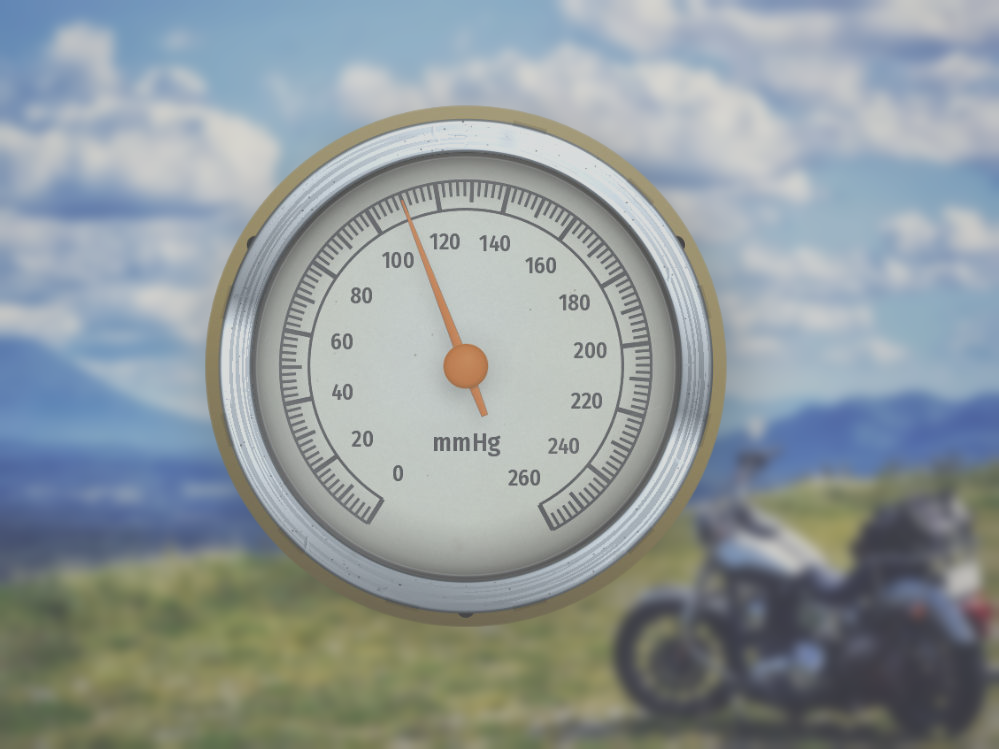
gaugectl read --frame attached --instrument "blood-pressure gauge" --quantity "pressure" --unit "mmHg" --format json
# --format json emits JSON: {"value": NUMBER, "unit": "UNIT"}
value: {"value": 110, "unit": "mmHg"}
